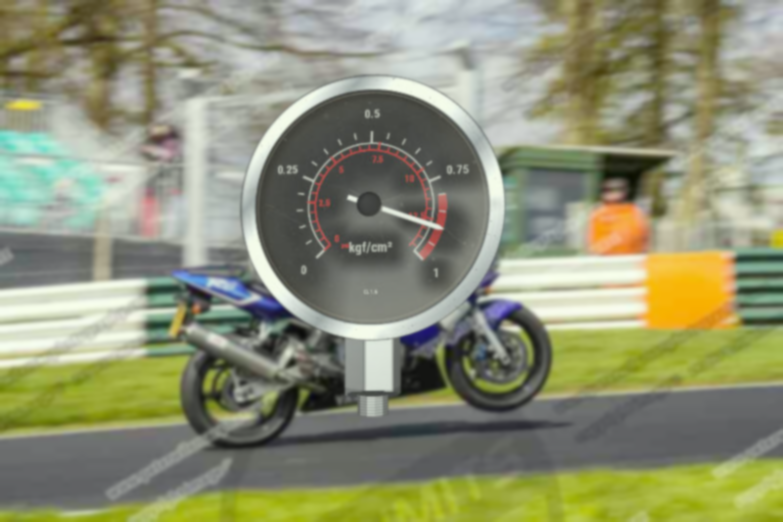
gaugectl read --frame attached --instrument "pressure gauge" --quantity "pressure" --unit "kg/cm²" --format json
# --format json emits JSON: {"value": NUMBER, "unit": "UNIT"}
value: {"value": 0.9, "unit": "kg/cm²"}
